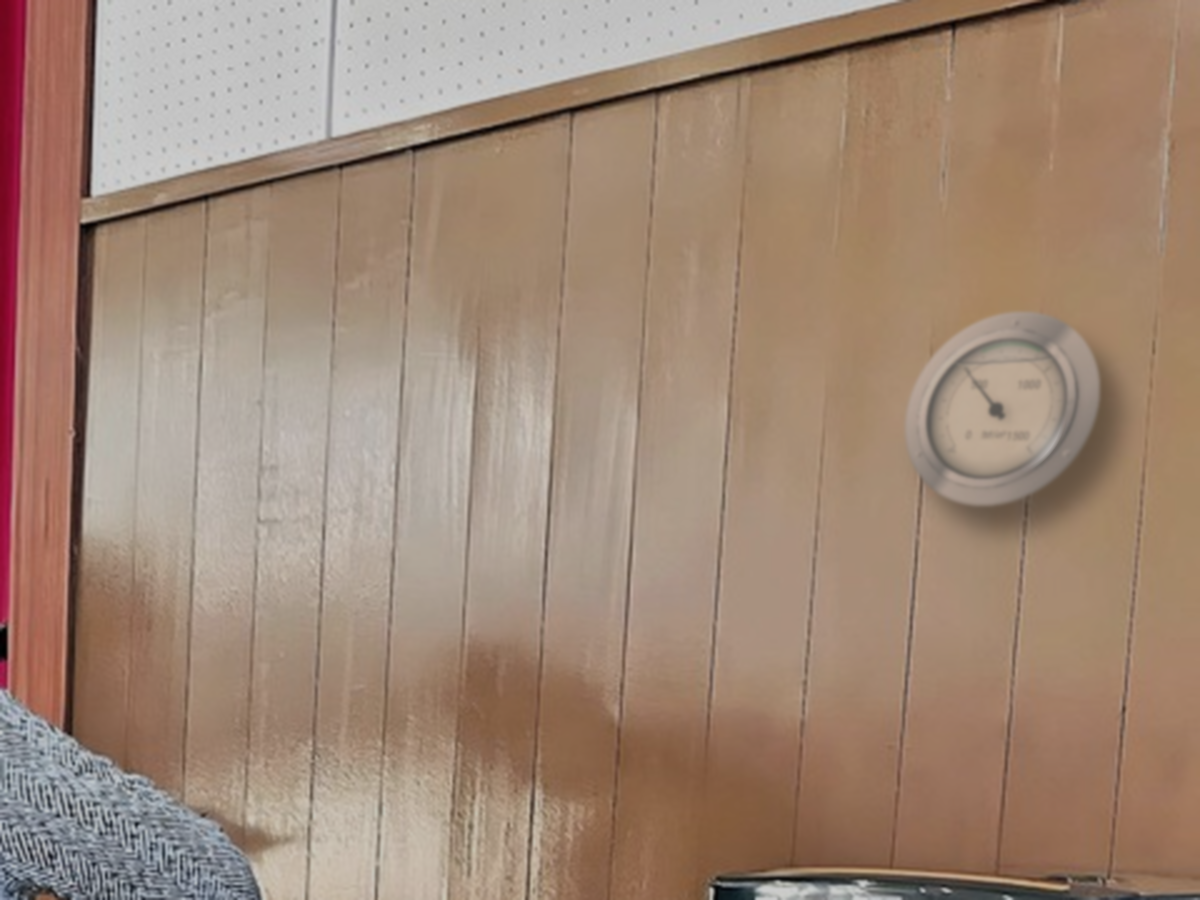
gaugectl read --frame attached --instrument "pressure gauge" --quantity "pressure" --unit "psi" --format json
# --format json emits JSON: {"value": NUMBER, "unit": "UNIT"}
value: {"value": 500, "unit": "psi"}
